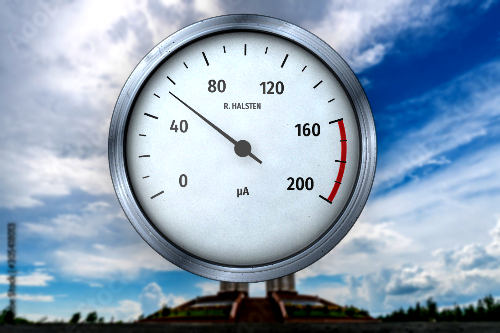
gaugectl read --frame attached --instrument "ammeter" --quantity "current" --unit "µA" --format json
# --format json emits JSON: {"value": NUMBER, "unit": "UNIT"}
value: {"value": 55, "unit": "µA"}
